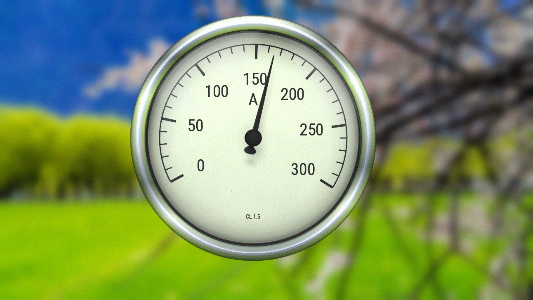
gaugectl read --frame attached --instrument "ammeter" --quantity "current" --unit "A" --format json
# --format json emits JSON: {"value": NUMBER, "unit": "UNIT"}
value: {"value": 165, "unit": "A"}
